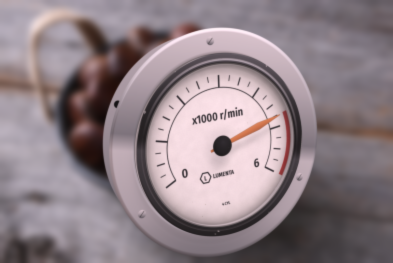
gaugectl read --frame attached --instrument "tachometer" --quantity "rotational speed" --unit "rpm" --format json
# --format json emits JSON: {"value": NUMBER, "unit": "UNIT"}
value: {"value": 4750, "unit": "rpm"}
